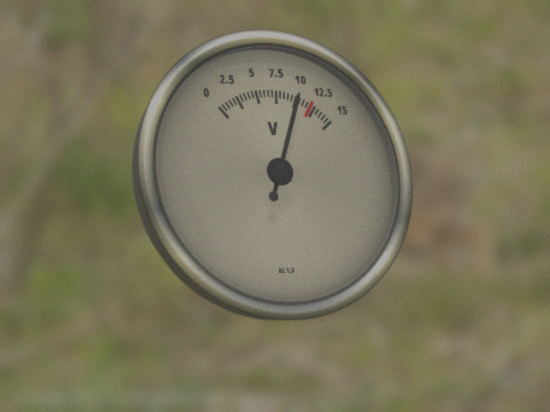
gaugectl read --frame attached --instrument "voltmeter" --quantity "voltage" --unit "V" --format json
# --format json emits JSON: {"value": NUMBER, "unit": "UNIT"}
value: {"value": 10, "unit": "V"}
